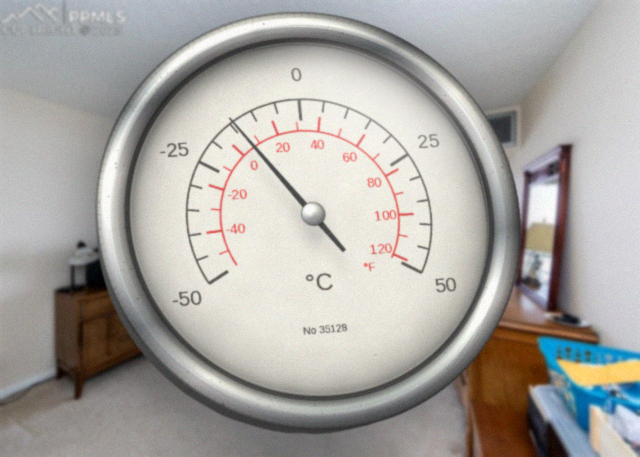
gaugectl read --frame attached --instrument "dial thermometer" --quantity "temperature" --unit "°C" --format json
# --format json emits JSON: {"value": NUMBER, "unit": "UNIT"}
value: {"value": -15, "unit": "°C"}
